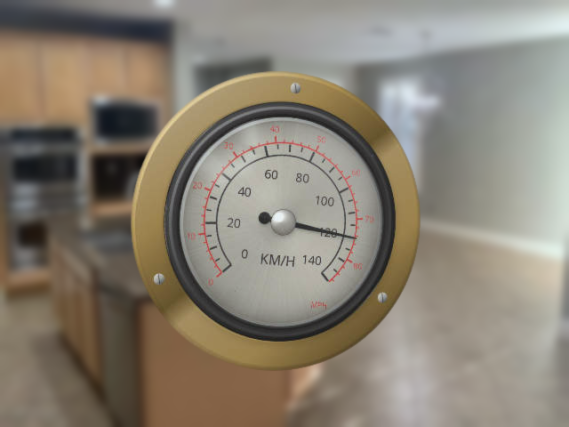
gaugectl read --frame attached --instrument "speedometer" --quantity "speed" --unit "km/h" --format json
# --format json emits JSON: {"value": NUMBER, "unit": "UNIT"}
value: {"value": 120, "unit": "km/h"}
